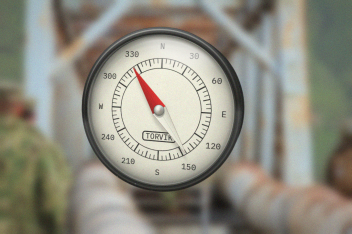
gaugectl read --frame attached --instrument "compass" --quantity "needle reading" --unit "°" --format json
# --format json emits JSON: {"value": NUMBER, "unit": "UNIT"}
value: {"value": 325, "unit": "°"}
